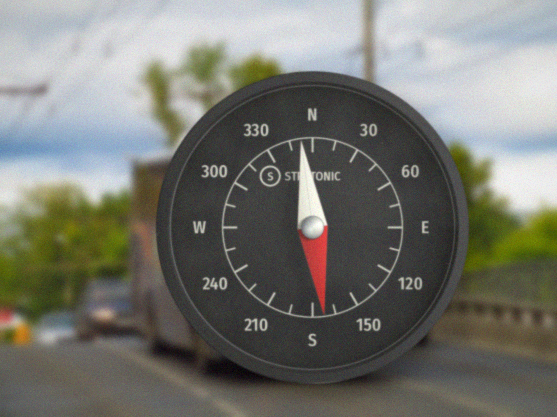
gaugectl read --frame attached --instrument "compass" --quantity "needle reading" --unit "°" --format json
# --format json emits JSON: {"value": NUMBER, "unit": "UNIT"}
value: {"value": 172.5, "unit": "°"}
